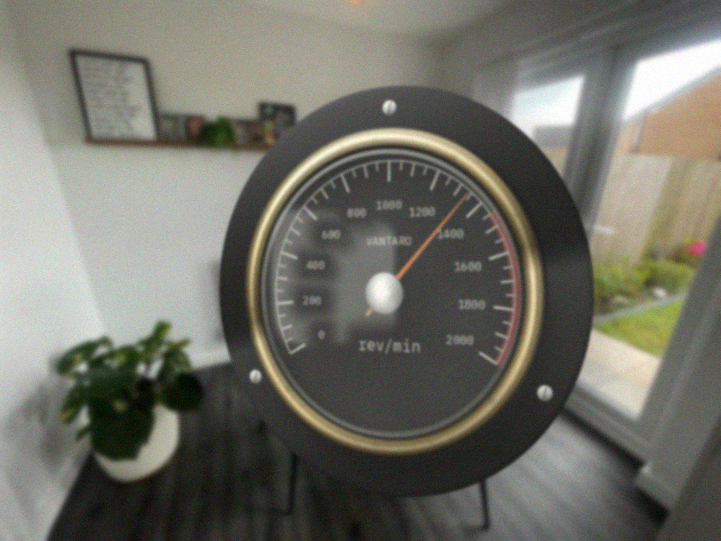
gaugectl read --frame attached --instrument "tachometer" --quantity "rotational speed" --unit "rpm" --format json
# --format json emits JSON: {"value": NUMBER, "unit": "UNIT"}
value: {"value": 1350, "unit": "rpm"}
